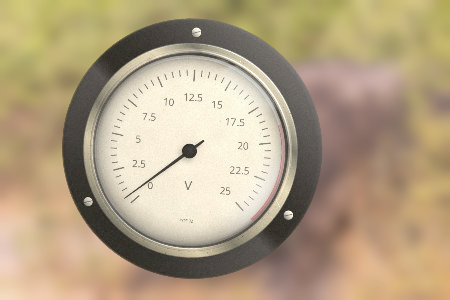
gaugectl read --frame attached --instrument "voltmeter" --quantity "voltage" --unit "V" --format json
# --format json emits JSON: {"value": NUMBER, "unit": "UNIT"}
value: {"value": 0.5, "unit": "V"}
